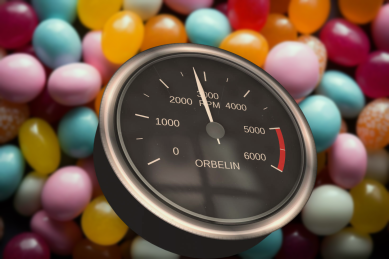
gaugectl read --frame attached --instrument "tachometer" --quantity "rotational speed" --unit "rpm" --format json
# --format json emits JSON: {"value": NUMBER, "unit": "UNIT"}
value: {"value": 2750, "unit": "rpm"}
